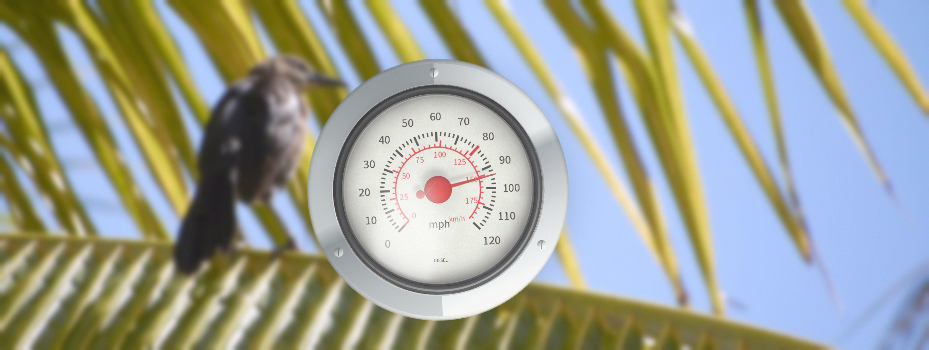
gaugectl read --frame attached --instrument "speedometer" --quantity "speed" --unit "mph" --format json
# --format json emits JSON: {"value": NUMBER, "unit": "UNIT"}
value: {"value": 94, "unit": "mph"}
